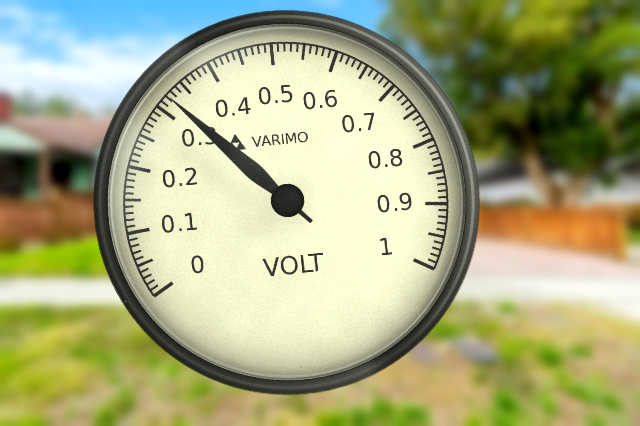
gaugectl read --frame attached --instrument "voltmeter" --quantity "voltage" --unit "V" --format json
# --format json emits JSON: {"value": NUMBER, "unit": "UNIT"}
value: {"value": 0.32, "unit": "V"}
